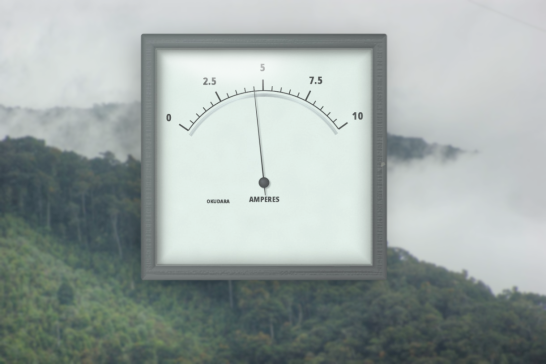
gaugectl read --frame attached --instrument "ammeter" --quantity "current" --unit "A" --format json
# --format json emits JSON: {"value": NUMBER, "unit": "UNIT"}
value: {"value": 4.5, "unit": "A"}
